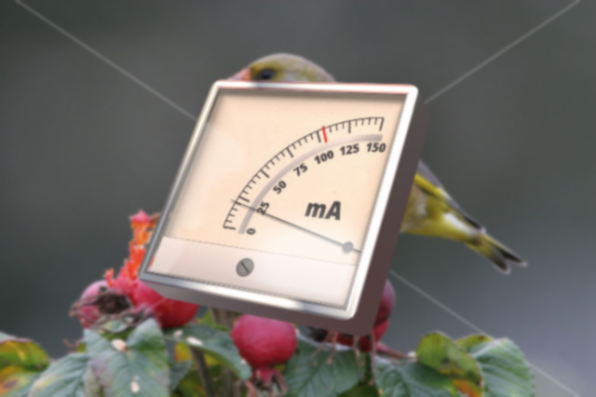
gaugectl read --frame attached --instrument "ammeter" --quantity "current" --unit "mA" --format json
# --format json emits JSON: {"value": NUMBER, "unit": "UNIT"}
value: {"value": 20, "unit": "mA"}
